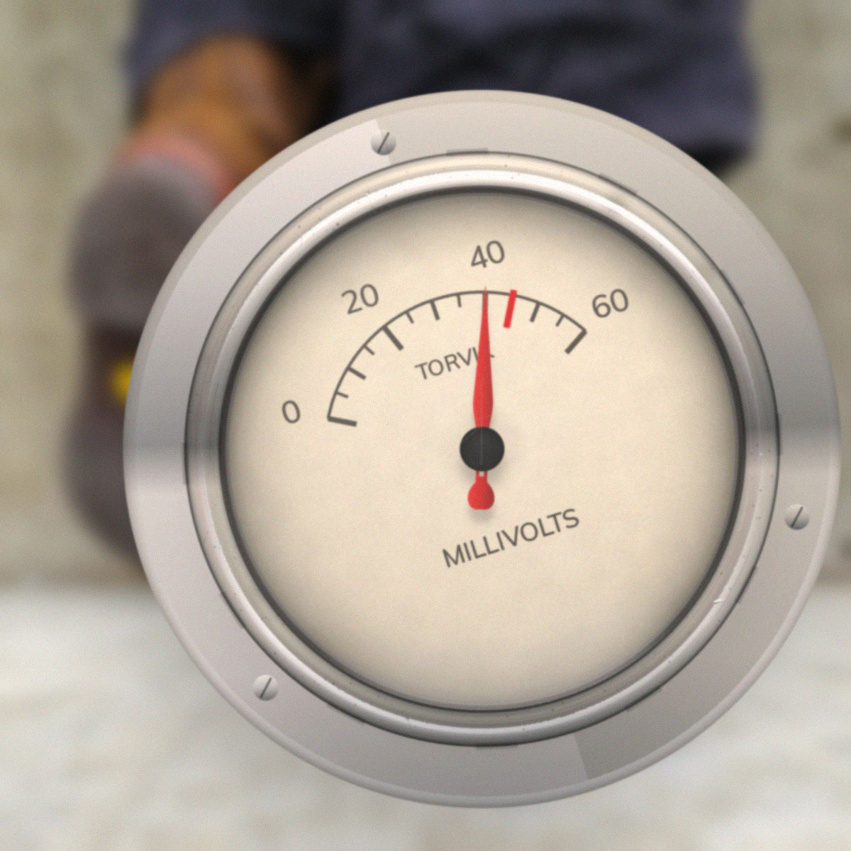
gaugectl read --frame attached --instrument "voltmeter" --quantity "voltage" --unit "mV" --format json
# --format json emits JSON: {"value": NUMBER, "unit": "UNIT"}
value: {"value": 40, "unit": "mV"}
